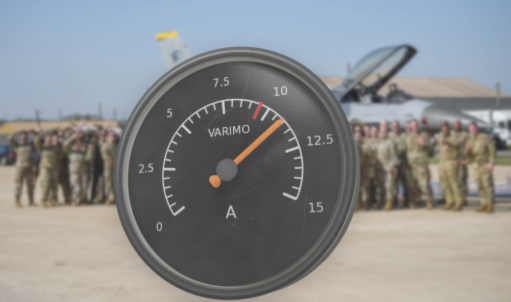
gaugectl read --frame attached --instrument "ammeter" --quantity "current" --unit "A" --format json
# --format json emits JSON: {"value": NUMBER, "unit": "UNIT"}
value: {"value": 11, "unit": "A"}
